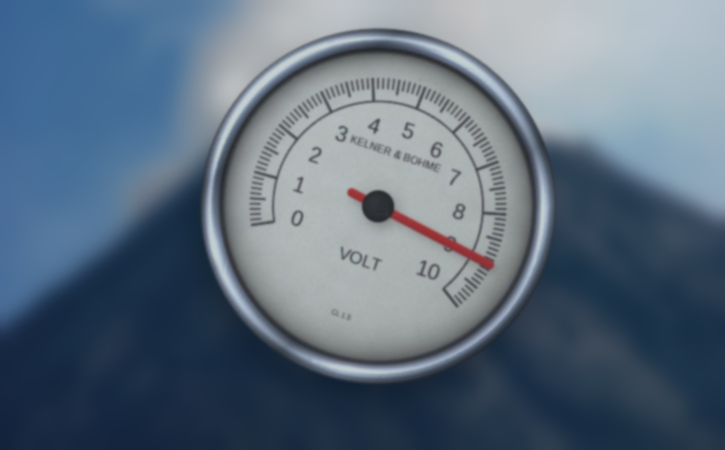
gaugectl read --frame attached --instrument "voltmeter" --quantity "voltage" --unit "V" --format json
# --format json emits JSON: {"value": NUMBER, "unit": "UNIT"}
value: {"value": 9, "unit": "V"}
